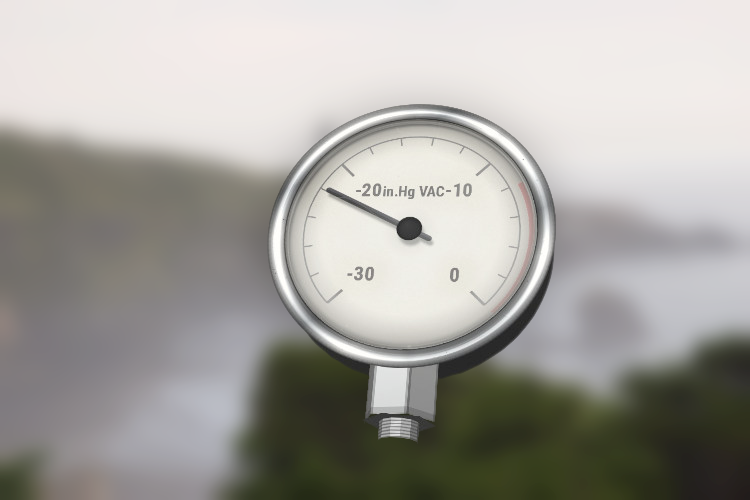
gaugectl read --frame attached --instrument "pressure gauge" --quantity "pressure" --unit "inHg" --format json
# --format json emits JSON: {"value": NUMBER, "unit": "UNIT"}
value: {"value": -22, "unit": "inHg"}
